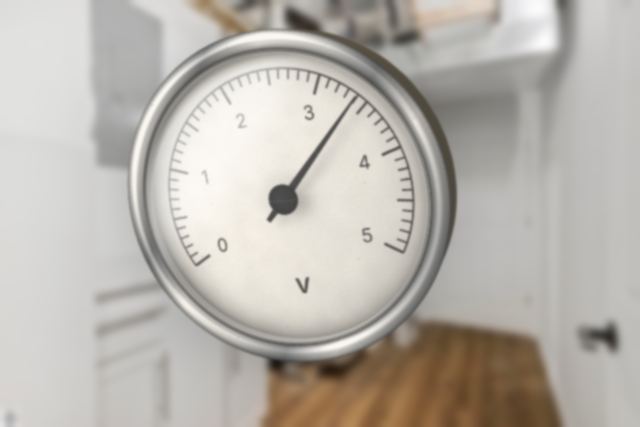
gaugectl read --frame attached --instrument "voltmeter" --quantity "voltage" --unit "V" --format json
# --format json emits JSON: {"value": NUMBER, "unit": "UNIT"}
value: {"value": 3.4, "unit": "V"}
